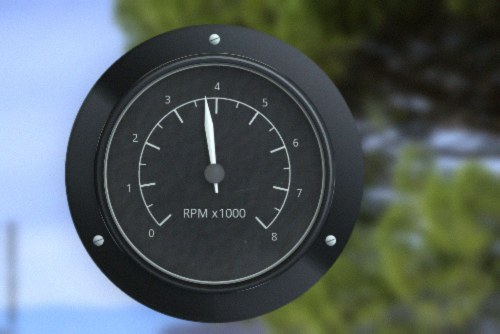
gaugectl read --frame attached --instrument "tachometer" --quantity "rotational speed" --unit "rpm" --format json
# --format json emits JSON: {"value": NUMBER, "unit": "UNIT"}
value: {"value": 3750, "unit": "rpm"}
